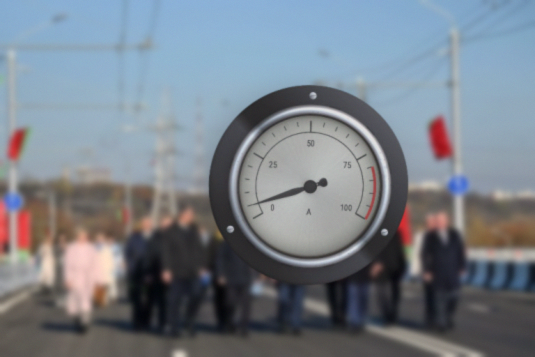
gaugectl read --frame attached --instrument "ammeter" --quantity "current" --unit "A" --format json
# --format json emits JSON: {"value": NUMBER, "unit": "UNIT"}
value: {"value": 5, "unit": "A"}
